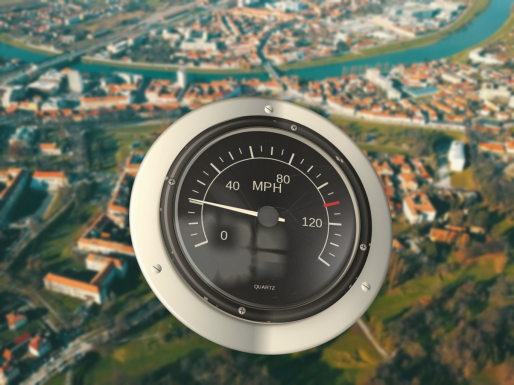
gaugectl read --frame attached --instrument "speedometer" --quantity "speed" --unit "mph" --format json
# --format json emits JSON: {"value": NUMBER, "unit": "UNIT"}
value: {"value": 20, "unit": "mph"}
